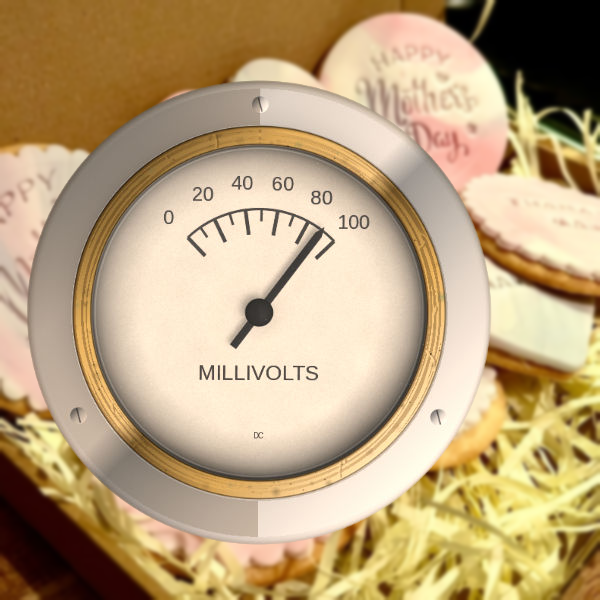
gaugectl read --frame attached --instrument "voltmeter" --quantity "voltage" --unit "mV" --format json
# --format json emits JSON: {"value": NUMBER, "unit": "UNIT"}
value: {"value": 90, "unit": "mV"}
